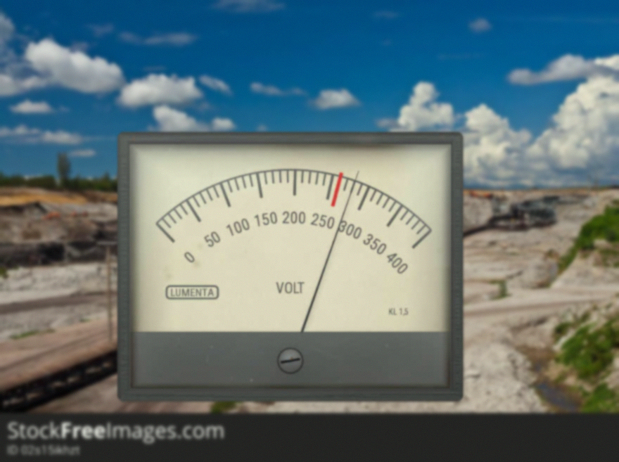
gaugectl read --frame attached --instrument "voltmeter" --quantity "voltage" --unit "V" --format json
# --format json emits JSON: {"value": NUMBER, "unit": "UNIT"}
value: {"value": 280, "unit": "V"}
